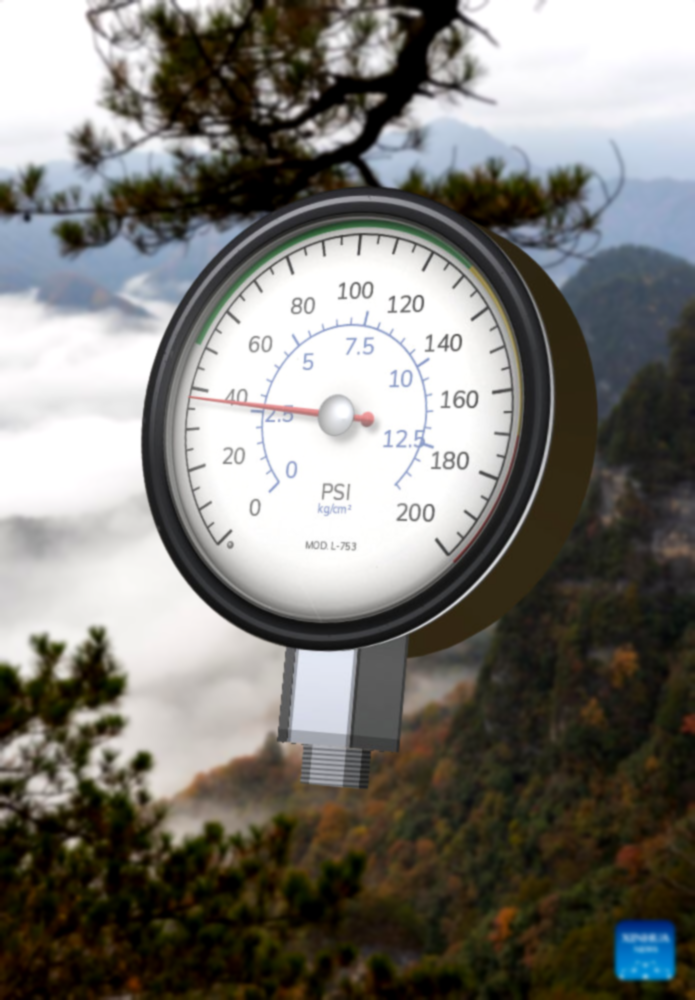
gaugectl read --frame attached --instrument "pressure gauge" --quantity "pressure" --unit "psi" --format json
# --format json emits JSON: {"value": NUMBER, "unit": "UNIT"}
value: {"value": 37.5, "unit": "psi"}
